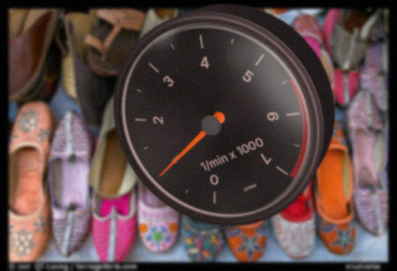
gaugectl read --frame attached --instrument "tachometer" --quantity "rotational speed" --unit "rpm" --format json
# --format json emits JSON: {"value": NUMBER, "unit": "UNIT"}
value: {"value": 1000, "unit": "rpm"}
